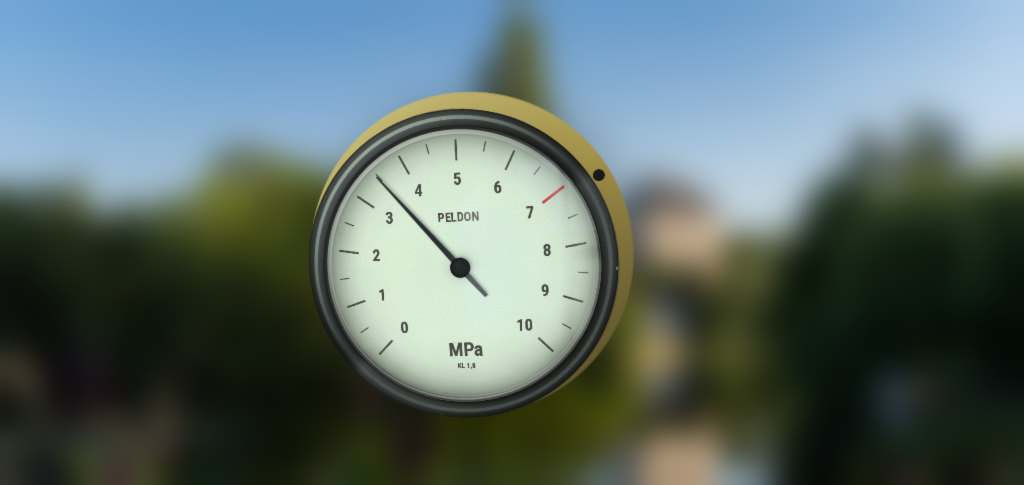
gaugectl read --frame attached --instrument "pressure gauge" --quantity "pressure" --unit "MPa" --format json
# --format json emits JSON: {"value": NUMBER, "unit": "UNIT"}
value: {"value": 3.5, "unit": "MPa"}
